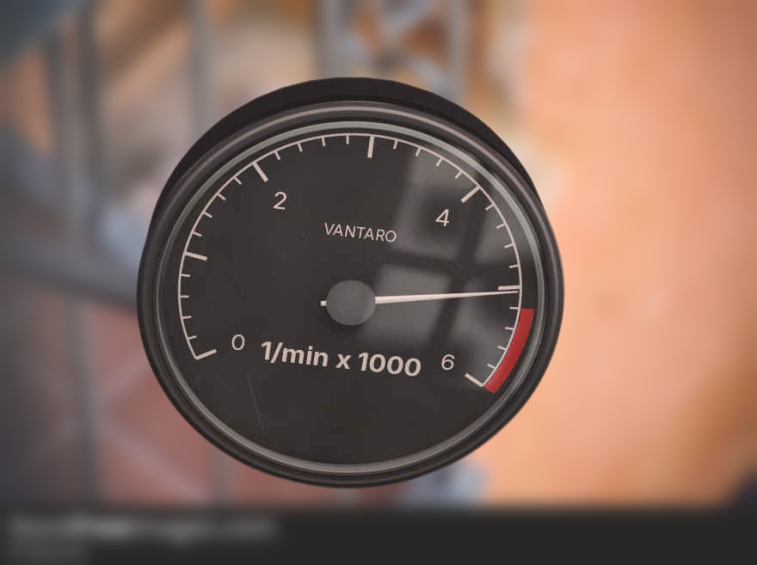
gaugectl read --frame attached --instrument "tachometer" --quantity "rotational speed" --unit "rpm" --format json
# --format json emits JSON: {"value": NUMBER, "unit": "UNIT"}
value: {"value": 5000, "unit": "rpm"}
